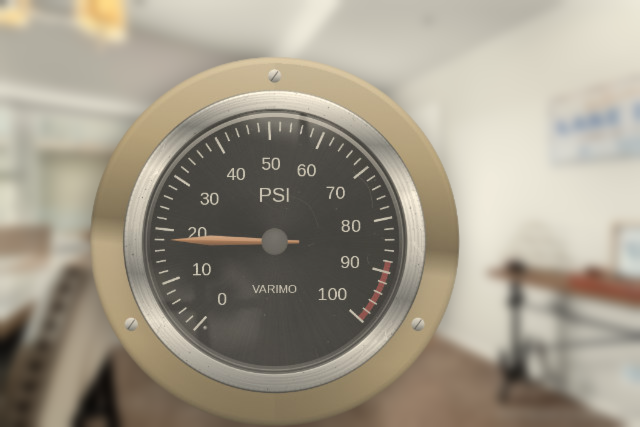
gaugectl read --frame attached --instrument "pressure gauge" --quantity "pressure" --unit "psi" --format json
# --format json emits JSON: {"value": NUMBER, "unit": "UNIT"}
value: {"value": 18, "unit": "psi"}
